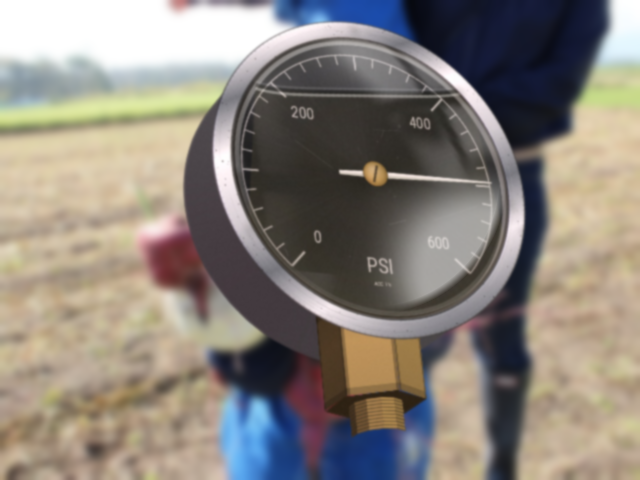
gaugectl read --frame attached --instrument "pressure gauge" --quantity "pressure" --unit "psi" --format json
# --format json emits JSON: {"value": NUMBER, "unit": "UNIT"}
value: {"value": 500, "unit": "psi"}
